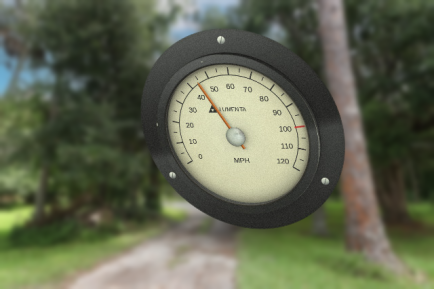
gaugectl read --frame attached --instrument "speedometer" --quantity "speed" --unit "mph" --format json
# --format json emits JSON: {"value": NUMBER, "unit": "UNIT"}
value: {"value": 45, "unit": "mph"}
